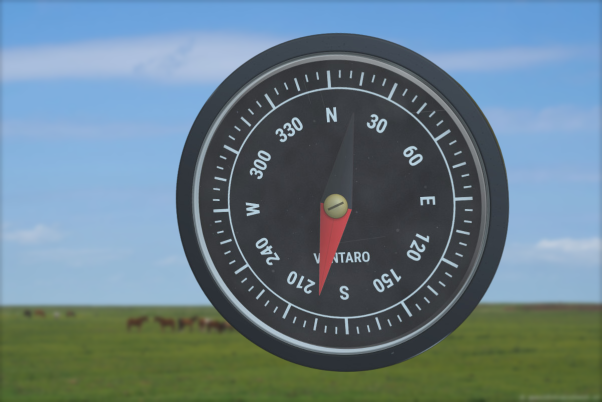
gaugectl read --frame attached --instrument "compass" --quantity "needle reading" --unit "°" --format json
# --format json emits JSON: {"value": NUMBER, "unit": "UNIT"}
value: {"value": 195, "unit": "°"}
